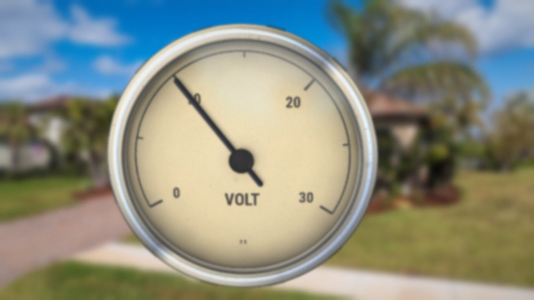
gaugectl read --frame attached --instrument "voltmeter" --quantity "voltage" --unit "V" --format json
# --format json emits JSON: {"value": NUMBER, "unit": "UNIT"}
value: {"value": 10, "unit": "V"}
